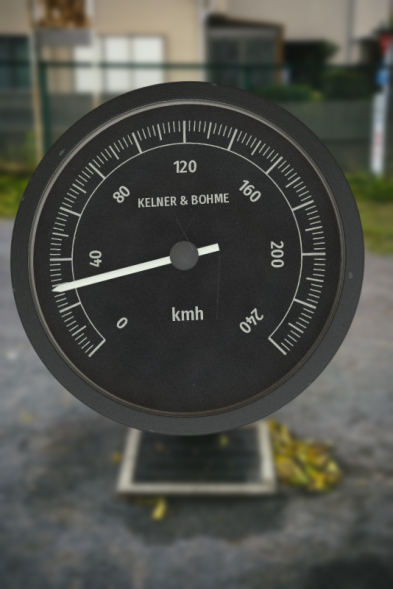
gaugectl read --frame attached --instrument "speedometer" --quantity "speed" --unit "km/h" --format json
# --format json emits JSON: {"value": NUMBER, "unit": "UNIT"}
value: {"value": 28, "unit": "km/h"}
